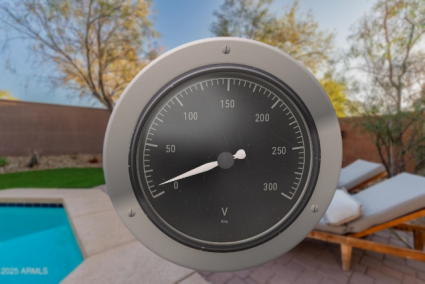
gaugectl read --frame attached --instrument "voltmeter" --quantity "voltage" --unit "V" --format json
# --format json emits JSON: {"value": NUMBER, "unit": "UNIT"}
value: {"value": 10, "unit": "V"}
